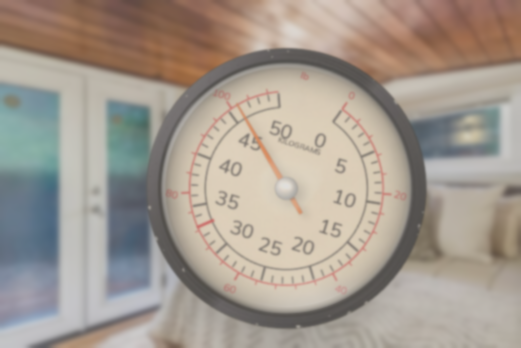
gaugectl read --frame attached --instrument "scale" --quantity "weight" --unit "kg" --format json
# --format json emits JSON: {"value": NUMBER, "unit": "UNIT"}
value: {"value": 46, "unit": "kg"}
